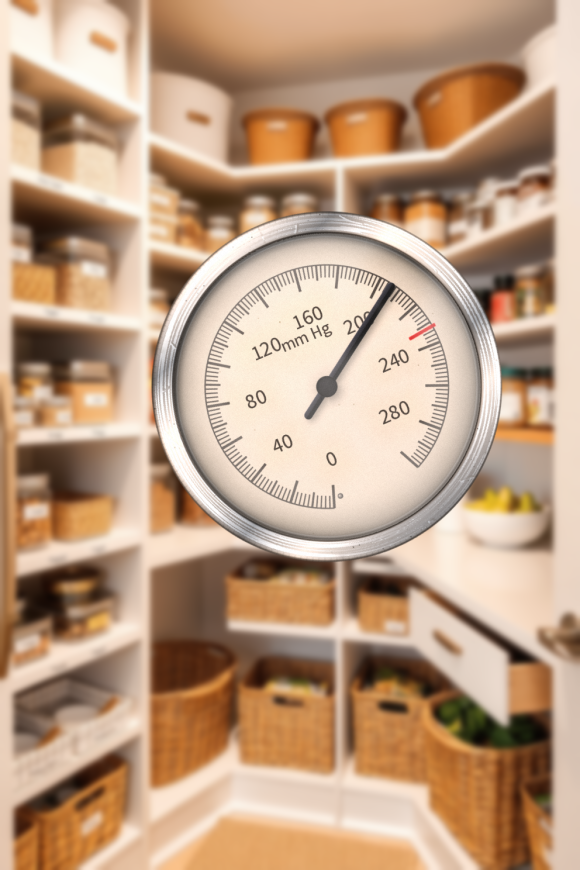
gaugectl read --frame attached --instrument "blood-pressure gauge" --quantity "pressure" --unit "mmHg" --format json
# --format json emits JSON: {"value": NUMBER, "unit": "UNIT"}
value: {"value": 206, "unit": "mmHg"}
